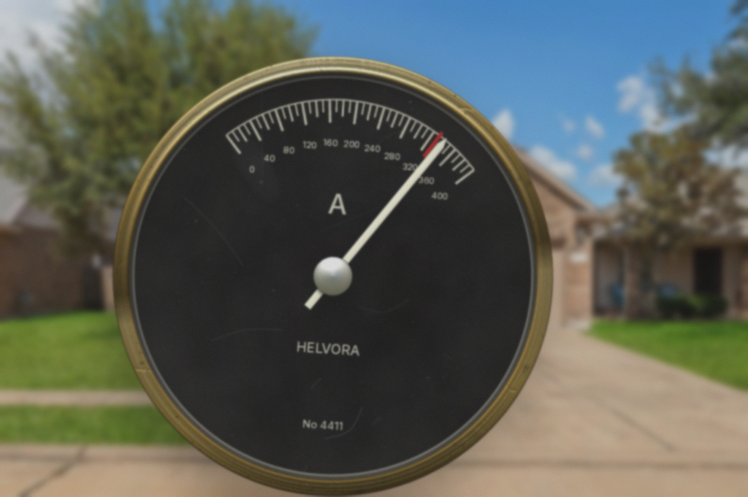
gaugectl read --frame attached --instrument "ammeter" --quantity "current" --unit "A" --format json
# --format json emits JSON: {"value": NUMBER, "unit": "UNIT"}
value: {"value": 340, "unit": "A"}
